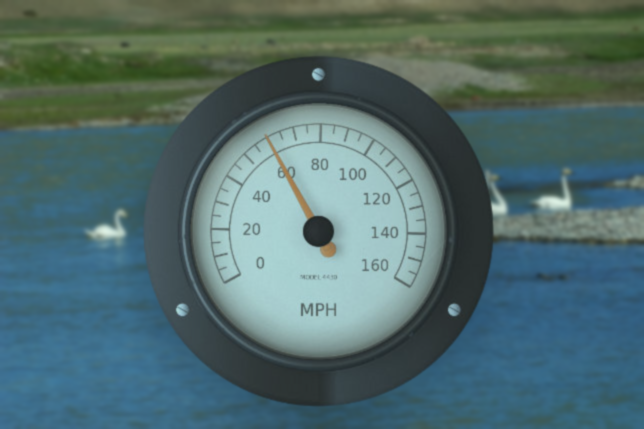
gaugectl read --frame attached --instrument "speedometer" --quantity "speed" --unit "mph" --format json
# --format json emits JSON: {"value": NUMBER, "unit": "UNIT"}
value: {"value": 60, "unit": "mph"}
